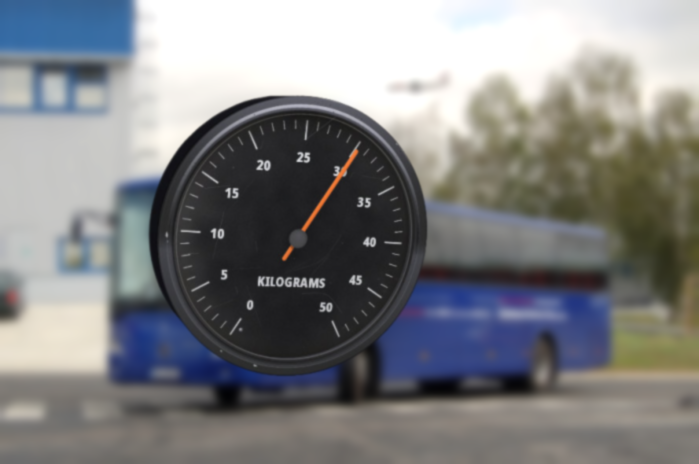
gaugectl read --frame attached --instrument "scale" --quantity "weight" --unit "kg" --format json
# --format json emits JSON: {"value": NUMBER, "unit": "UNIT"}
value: {"value": 30, "unit": "kg"}
